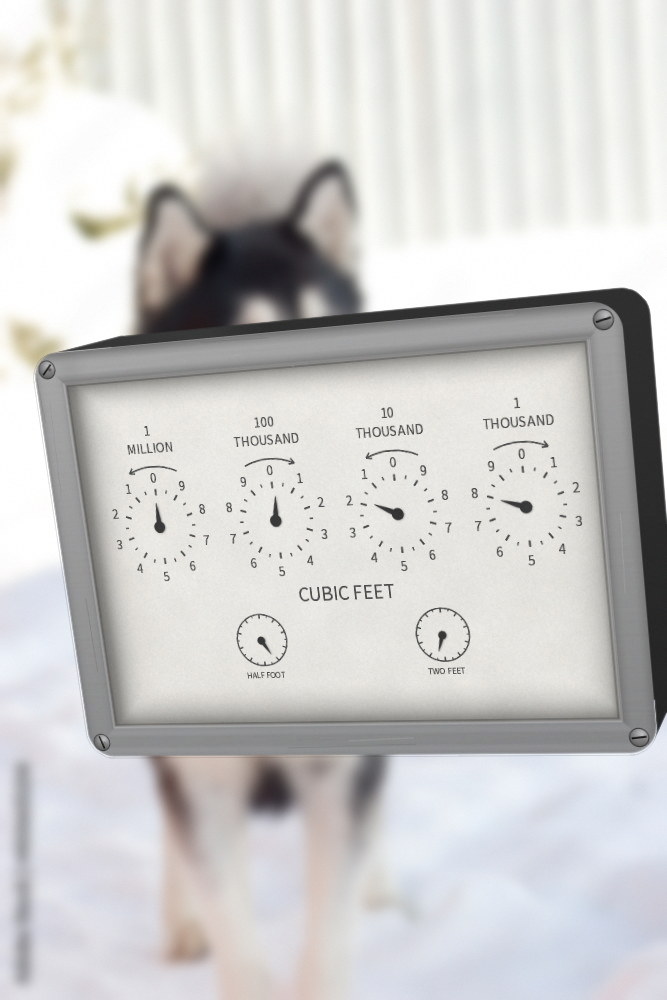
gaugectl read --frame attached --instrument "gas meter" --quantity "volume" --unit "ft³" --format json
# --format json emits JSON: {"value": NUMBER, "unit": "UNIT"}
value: {"value": 1800, "unit": "ft³"}
